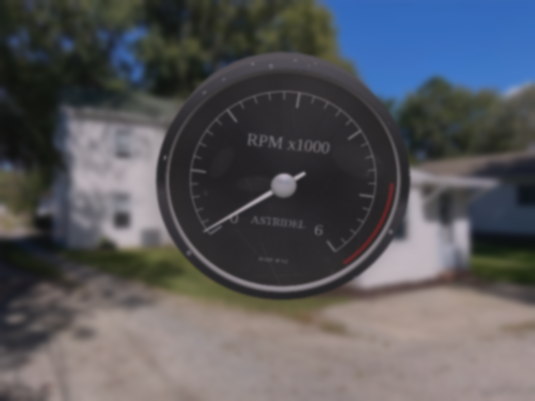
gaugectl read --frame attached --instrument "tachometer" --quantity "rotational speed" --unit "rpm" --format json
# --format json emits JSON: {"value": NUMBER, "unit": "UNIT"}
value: {"value": 100, "unit": "rpm"}
